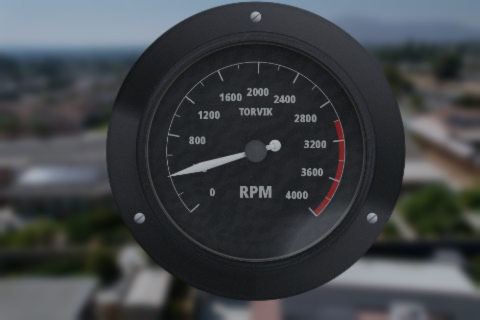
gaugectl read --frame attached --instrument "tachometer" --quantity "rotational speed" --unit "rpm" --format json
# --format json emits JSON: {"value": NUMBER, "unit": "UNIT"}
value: {"value": 400, "unit": "rpm"}
